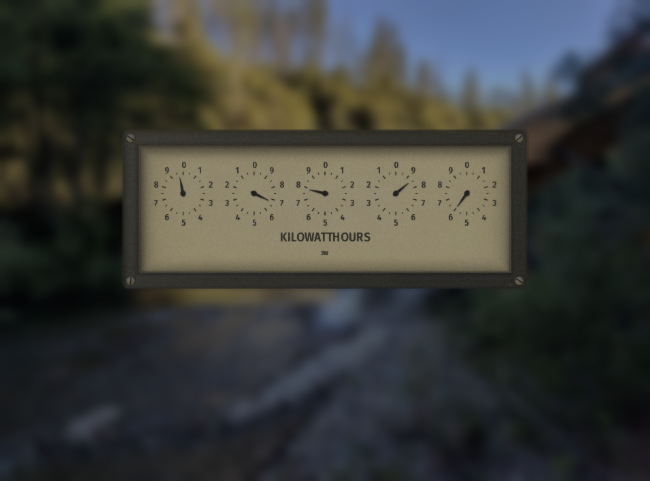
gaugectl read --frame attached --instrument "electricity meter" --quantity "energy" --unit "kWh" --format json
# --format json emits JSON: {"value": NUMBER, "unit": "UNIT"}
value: {"value": 96786, "unit": "kWh"}
